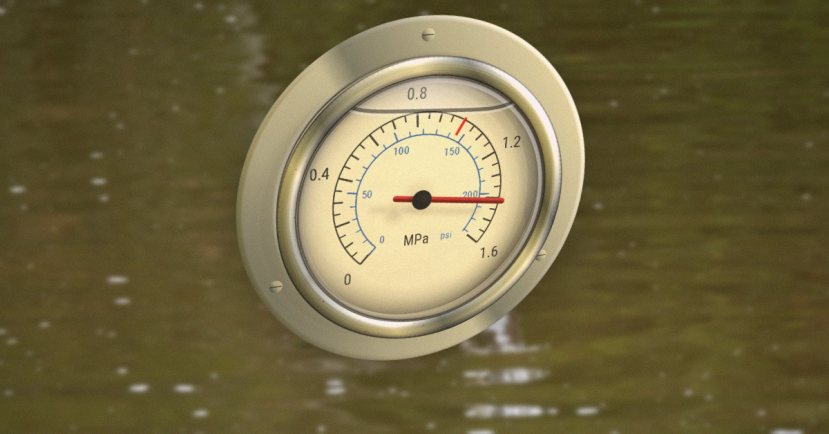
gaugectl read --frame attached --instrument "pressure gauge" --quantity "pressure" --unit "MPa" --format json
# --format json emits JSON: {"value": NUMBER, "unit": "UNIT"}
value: {"value": 1.4, "unit": "MPa"}
